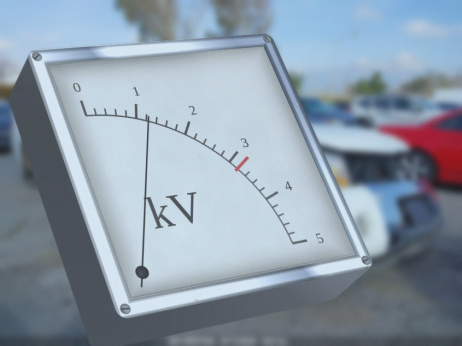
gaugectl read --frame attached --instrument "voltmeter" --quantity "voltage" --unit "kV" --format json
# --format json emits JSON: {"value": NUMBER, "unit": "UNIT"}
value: {"value": 1.2, "unit": "kV"}
